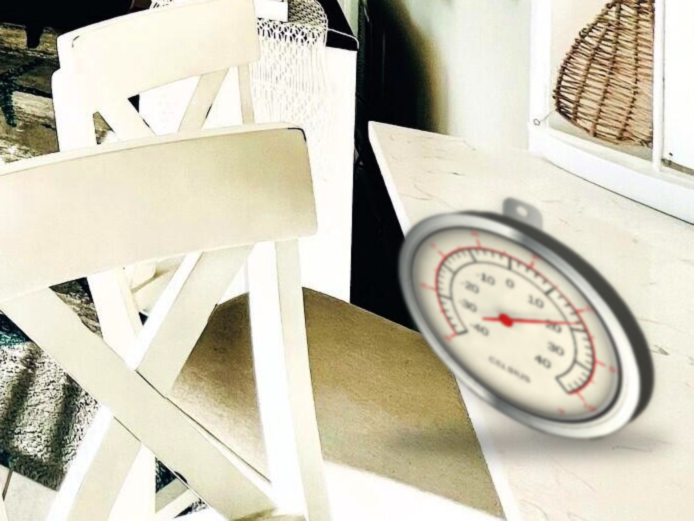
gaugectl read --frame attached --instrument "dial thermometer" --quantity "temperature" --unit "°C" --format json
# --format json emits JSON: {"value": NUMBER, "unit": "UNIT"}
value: {"value": 18, "unit": "°C"}
